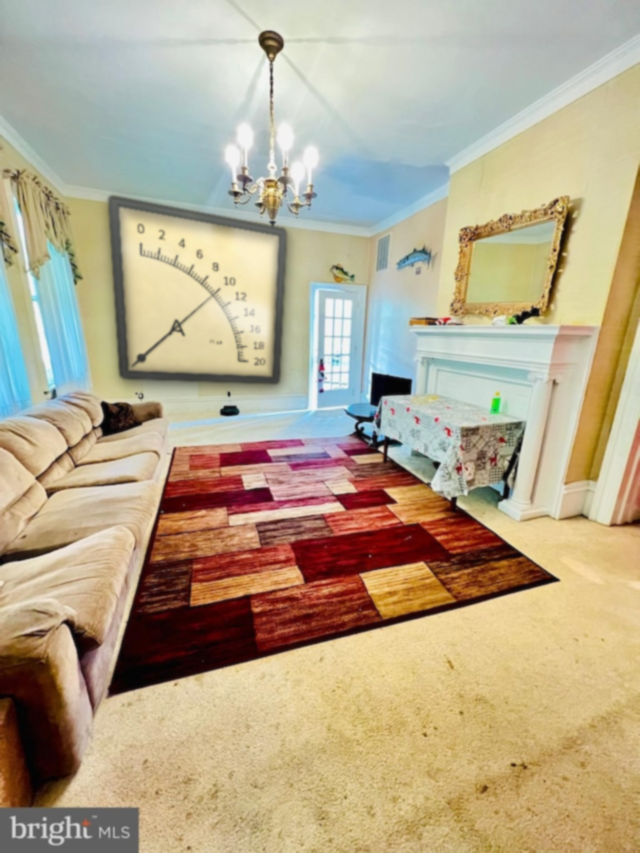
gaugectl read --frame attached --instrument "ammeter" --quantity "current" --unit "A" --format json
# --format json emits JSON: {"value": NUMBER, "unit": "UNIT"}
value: {"value": 10, "unit": "A"}
